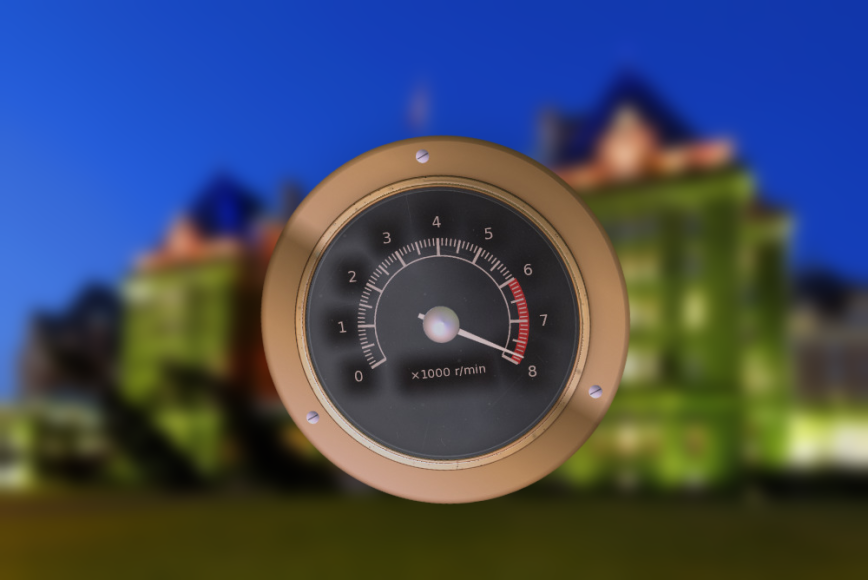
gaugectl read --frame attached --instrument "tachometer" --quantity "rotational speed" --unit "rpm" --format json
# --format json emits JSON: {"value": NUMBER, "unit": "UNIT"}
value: {"value": 7800, "unit": "rpm"}
